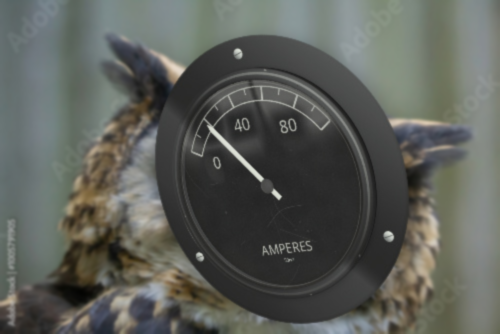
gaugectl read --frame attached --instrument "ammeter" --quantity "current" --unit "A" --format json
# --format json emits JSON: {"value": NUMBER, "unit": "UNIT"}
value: {"value": 20, "unit": "A"}
